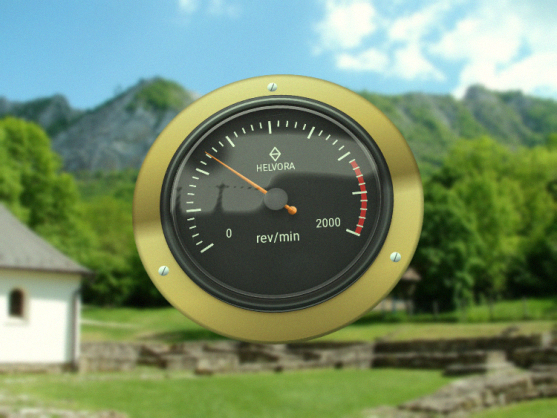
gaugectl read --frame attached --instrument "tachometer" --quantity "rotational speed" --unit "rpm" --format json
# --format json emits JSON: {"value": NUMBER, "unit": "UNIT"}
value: {"value": 600, "unit": "rpm"}
